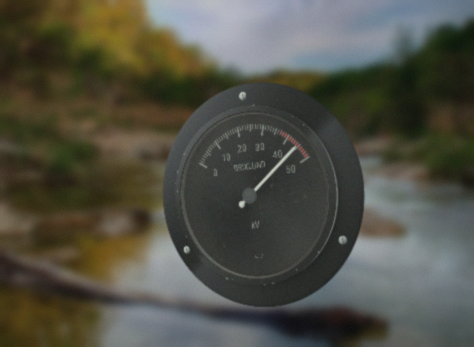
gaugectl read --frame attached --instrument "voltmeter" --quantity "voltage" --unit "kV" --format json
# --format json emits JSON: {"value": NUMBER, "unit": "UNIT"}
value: {"value": 45, "unit": "kV"}
